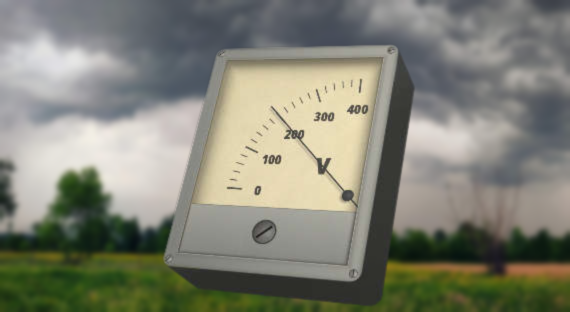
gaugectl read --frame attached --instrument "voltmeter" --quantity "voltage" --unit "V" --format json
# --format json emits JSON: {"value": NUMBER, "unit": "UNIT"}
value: {"value": 200, "unit": "V"}
